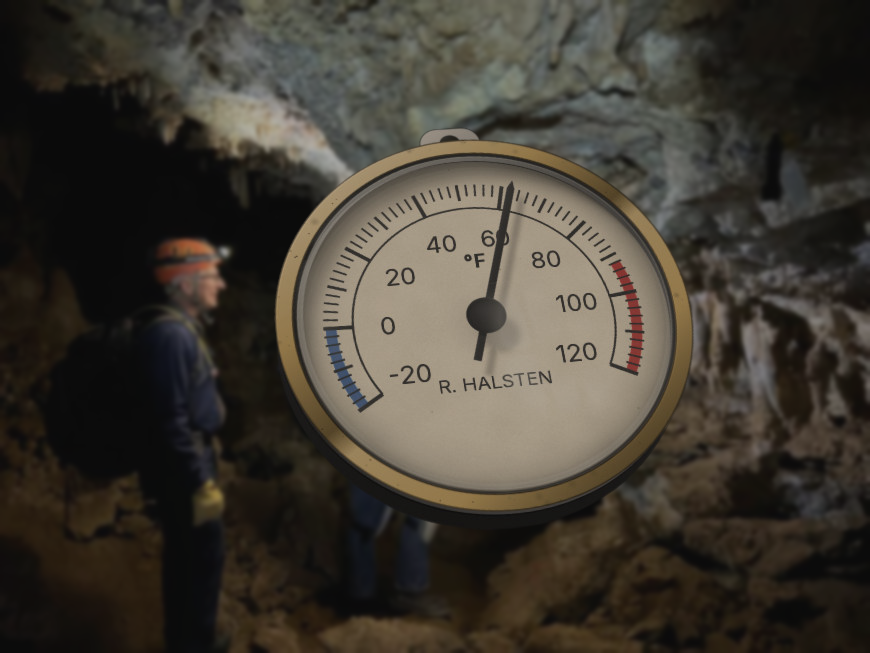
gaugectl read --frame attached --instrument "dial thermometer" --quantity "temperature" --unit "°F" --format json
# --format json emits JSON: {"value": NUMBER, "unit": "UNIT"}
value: {"value": 62, "unit": "°F"}
